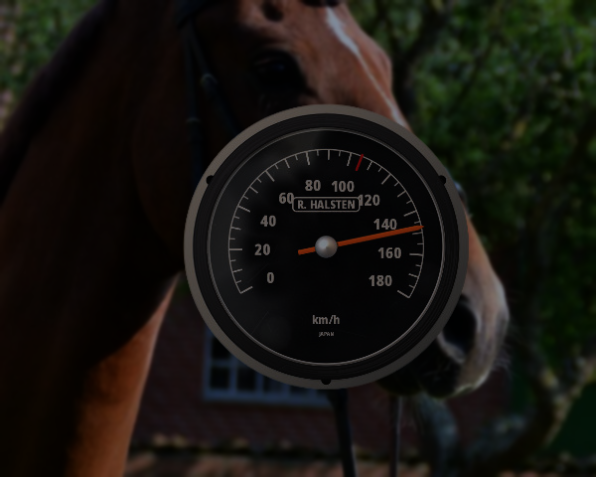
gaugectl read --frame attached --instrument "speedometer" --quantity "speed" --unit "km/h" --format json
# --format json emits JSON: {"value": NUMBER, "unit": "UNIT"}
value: {"value": 147.5, "unit": "km/h"}
